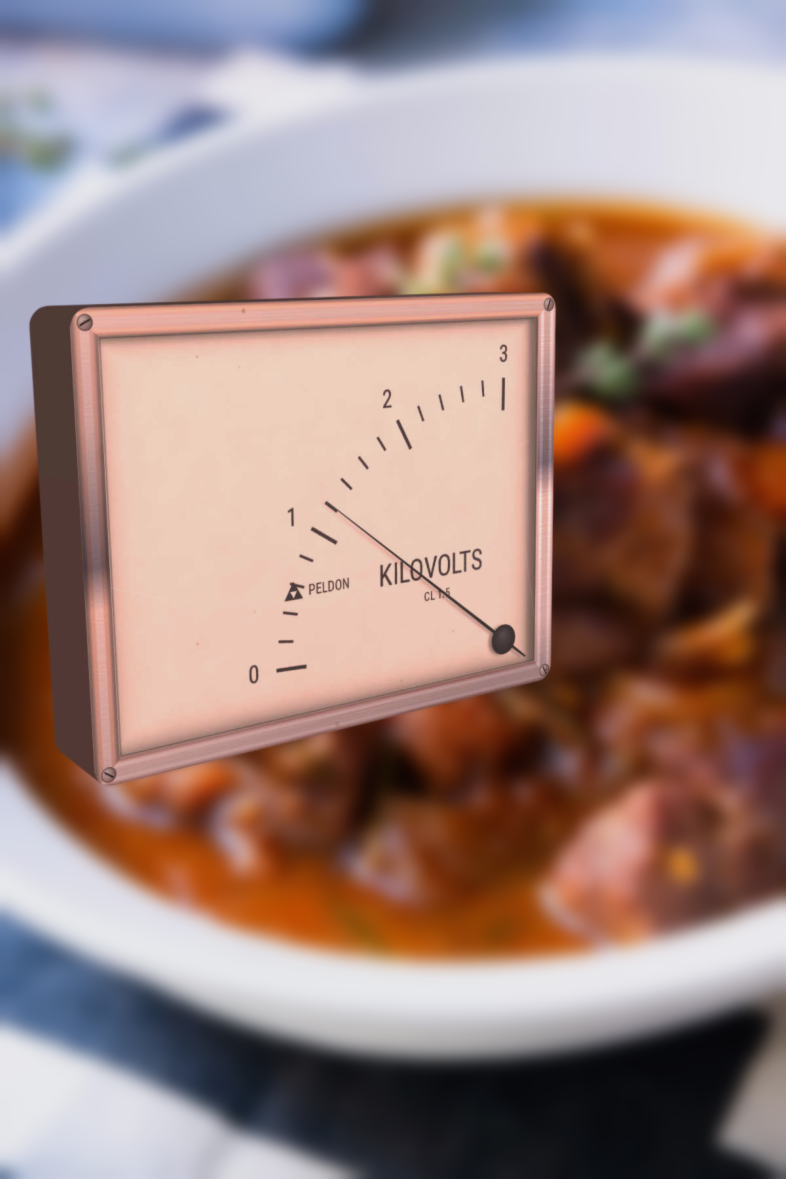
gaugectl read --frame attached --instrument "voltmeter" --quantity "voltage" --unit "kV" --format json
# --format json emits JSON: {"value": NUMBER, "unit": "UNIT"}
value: {"value": 1.2, "unit": "kV"}
